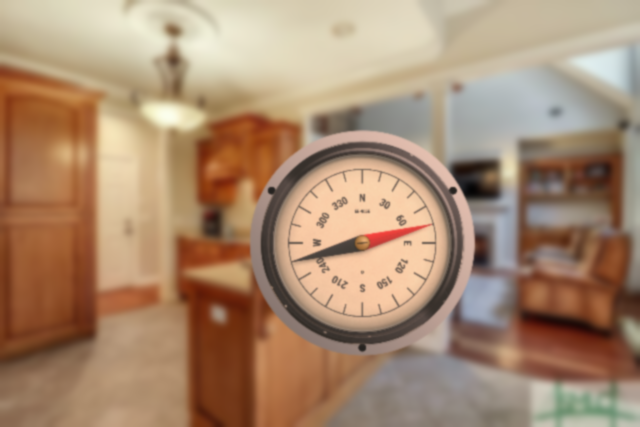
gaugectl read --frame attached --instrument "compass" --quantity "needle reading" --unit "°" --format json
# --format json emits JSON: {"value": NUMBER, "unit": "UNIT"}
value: {"value": 75, "unit": "°"}
